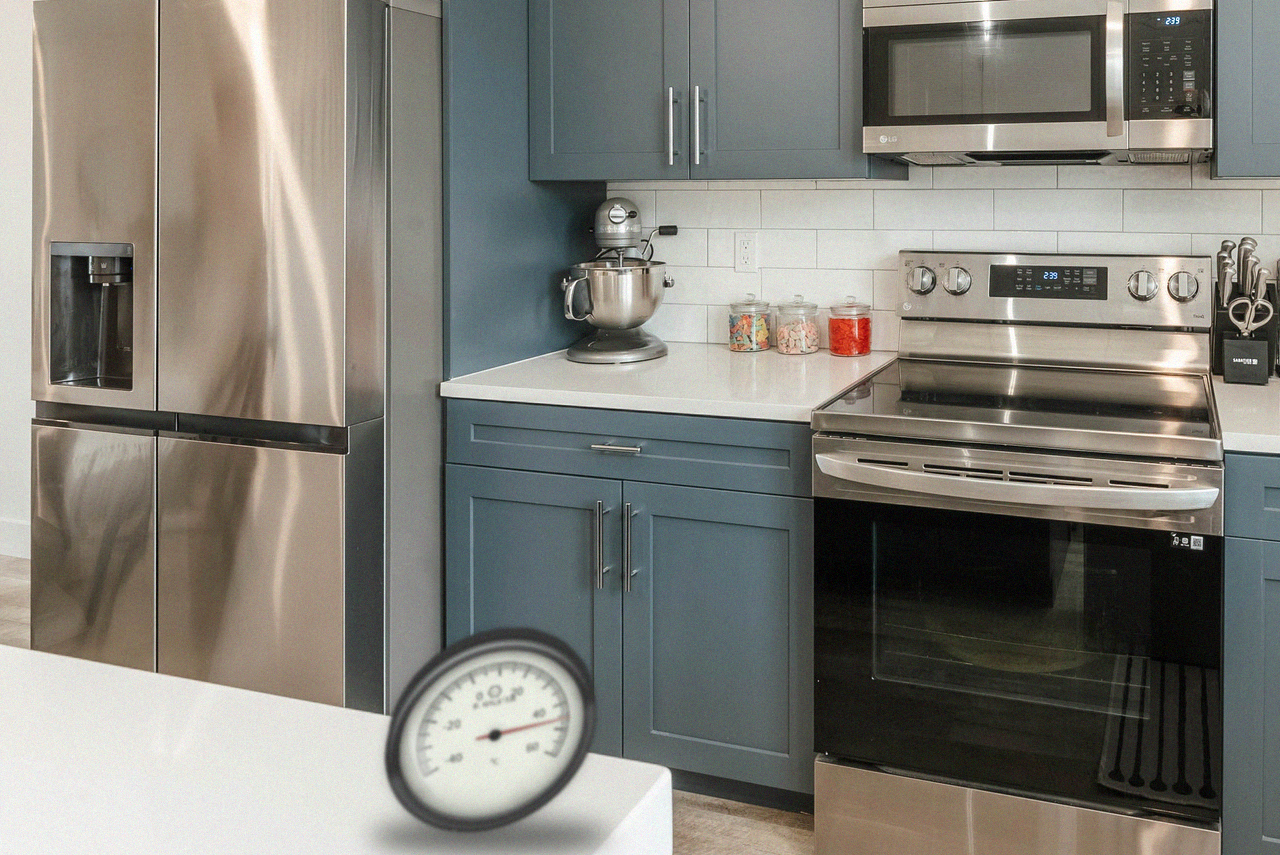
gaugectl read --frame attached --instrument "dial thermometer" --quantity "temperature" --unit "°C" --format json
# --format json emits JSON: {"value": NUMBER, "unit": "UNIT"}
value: {"value": 45, "unit": "°C"}
